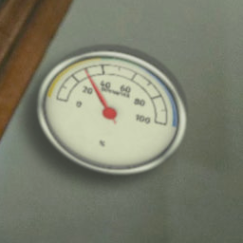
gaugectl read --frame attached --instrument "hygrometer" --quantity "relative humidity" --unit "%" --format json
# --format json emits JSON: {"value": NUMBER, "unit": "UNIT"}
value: {"value": 30, "unit": "%"}
